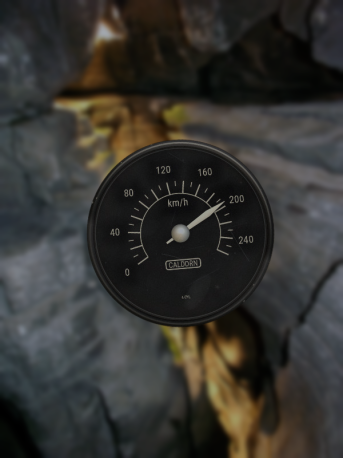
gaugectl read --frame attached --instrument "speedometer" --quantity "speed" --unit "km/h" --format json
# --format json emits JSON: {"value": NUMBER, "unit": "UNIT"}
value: {"value": 195, "unit": "km/h"}
